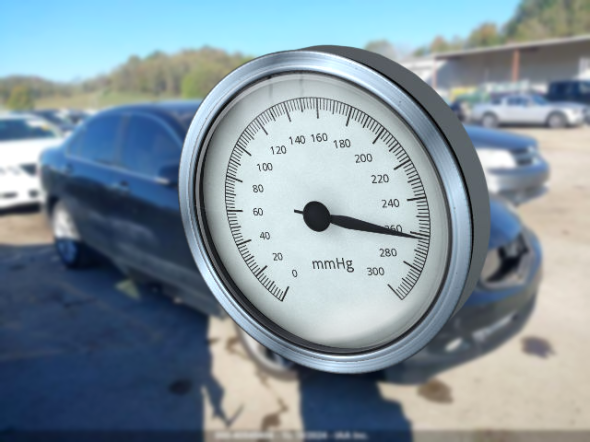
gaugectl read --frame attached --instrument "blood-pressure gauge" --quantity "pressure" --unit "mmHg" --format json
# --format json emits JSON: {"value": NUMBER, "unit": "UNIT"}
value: {"value": 260, "unit": "mmHg"}
